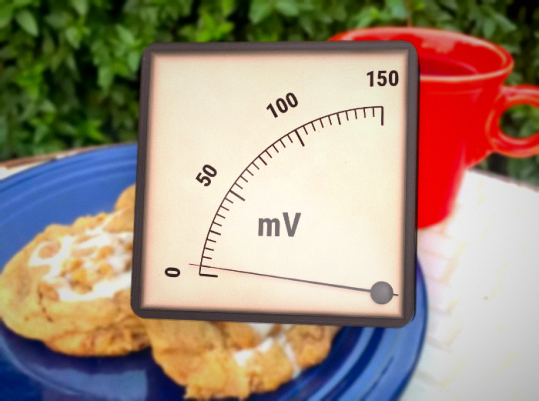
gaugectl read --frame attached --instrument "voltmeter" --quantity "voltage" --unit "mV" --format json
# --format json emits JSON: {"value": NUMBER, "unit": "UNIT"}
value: {"value": 5, "unit": "mV"}
